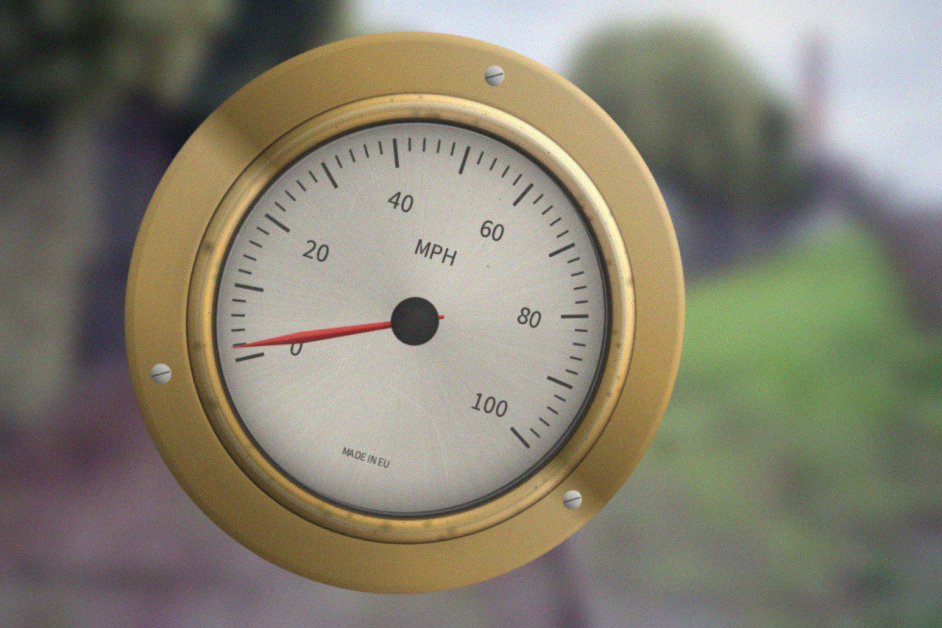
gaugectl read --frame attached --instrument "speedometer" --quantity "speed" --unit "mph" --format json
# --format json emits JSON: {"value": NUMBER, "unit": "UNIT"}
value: {"value": 2, "unit": "mph"}
